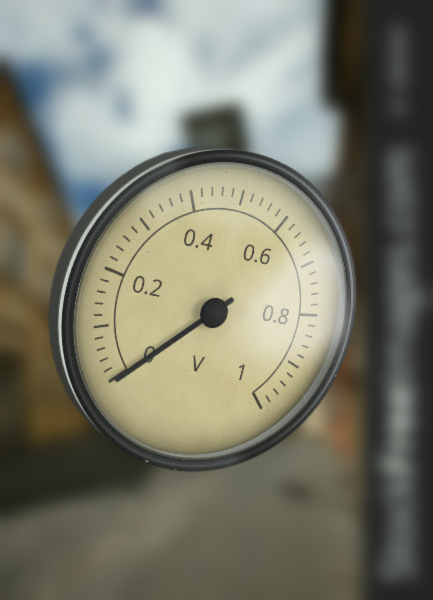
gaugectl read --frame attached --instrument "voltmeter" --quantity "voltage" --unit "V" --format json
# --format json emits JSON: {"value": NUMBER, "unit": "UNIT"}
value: {"value": 0, "unit": "V"}
